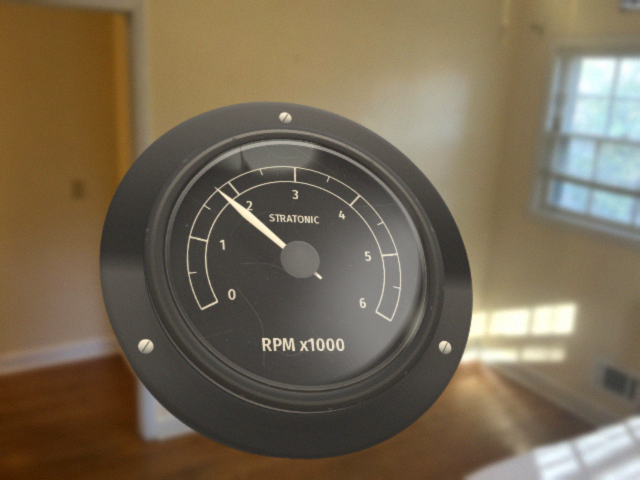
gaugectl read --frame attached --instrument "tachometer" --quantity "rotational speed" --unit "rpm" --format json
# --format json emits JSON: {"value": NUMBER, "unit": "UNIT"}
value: {"value": 1750, "unit": "rpm"}
